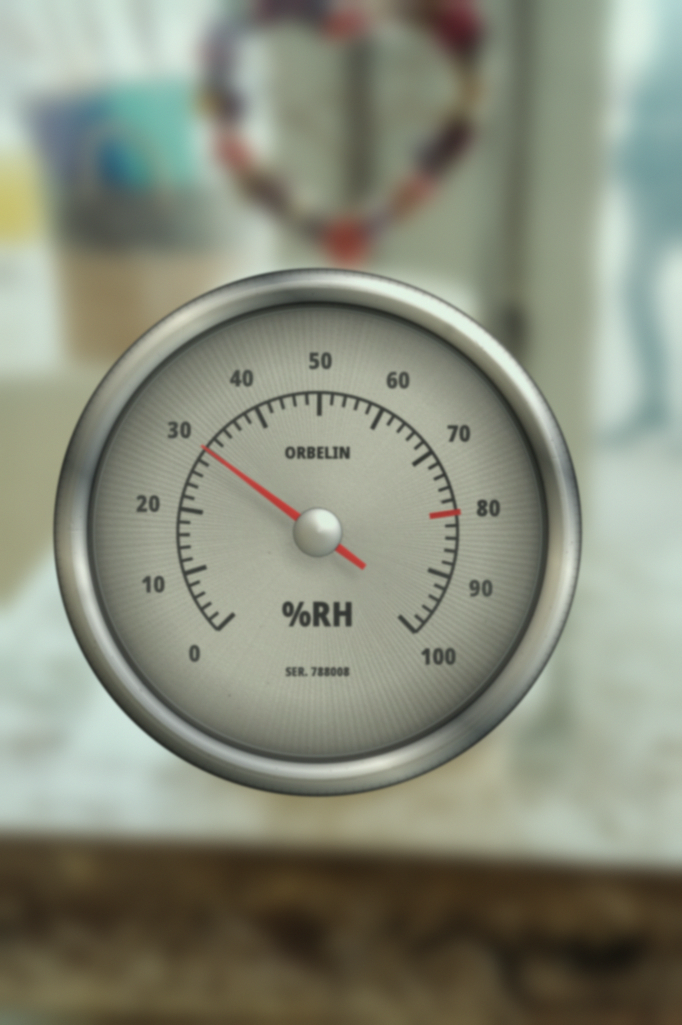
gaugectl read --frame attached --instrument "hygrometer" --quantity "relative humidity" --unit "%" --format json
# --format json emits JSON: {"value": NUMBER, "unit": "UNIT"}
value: {"value": 30, "unit": "%"}
